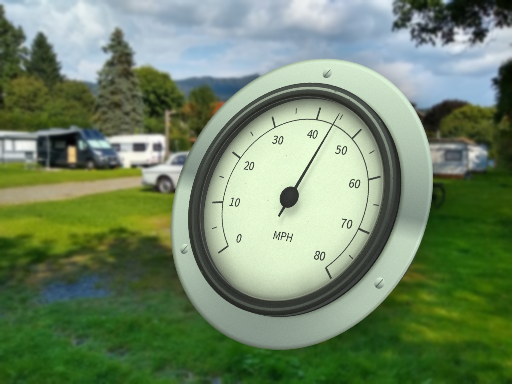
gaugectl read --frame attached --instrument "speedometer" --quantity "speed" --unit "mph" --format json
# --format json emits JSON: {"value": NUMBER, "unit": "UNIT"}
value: {"value": 45, "unit": "mph"}
